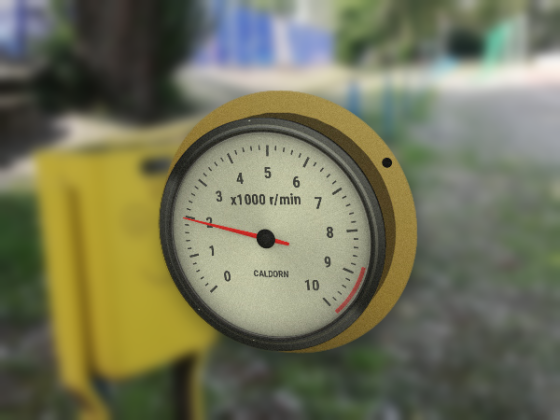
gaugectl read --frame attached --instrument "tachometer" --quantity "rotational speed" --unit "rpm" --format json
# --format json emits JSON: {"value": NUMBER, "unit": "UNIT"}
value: {"value": 2000, "unit": "rpm"}
